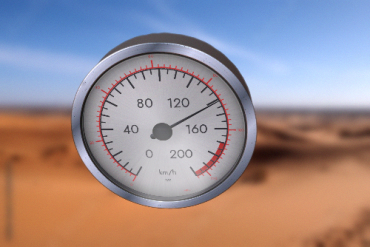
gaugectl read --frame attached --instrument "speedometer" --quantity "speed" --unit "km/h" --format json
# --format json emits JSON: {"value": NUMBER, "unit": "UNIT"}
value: {"value": 140, "unit": "km/h"}
